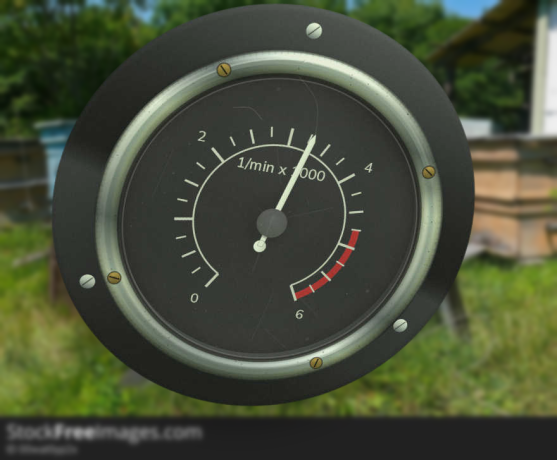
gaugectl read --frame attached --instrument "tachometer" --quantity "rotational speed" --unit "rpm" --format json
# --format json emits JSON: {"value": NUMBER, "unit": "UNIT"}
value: {"value": 3250, "unit": "rpm"}
